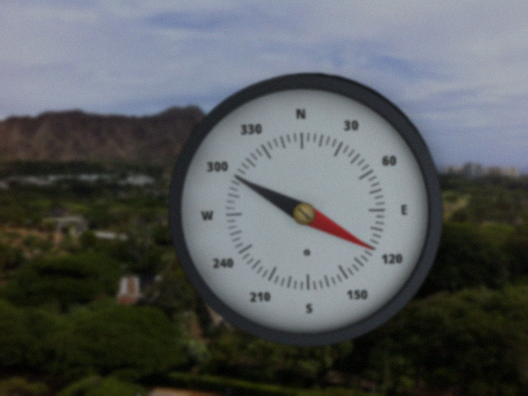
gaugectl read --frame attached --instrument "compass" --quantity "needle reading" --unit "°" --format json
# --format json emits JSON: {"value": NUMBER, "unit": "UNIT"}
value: {"value": 120, "unit": "°"}
